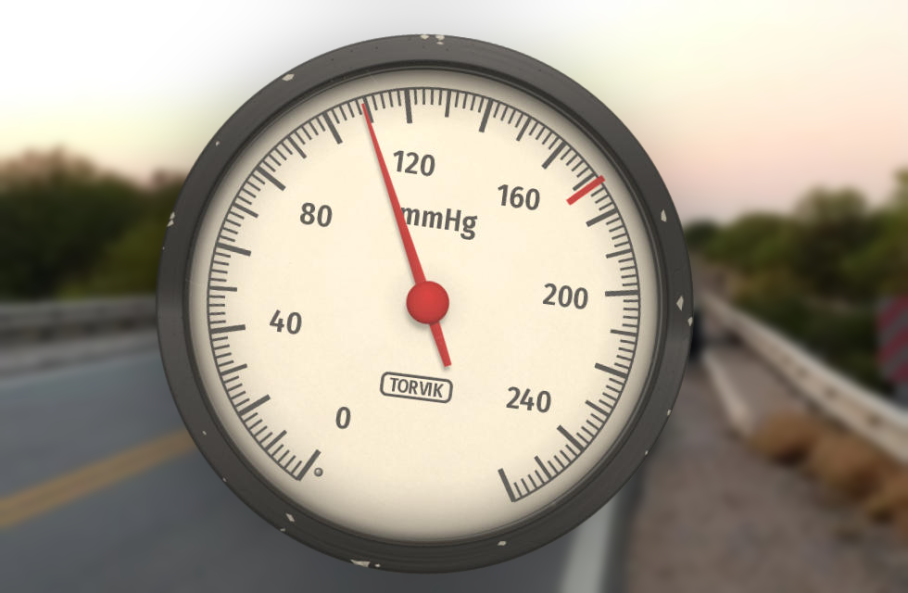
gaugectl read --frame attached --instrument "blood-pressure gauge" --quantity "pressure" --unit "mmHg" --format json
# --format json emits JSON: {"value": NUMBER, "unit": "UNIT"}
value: {"value": 109, "unit": "mmHg"}
